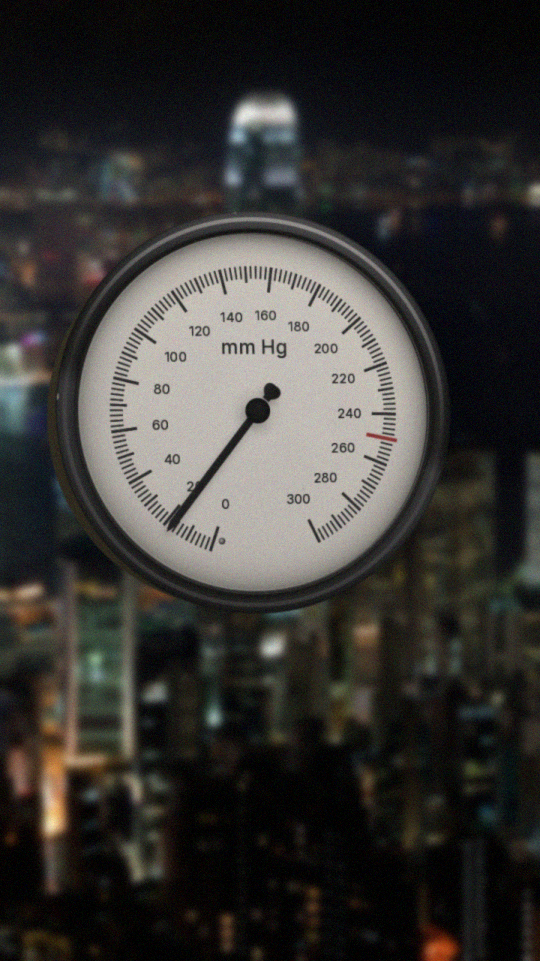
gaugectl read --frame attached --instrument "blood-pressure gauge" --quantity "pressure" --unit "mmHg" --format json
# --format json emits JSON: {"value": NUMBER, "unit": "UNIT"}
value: {"value": 18, "unit": "mmHg"}
